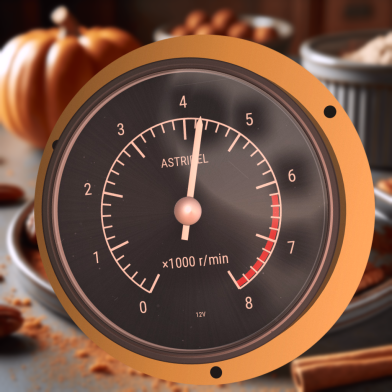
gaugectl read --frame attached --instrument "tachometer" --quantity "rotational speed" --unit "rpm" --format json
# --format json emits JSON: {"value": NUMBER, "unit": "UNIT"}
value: {"value": 4300, "unit": "rpm"}
